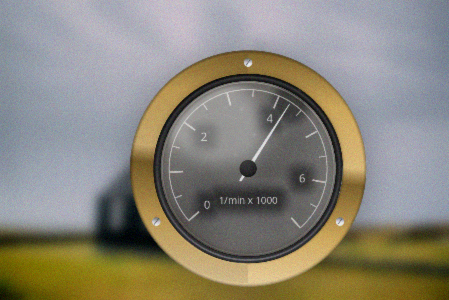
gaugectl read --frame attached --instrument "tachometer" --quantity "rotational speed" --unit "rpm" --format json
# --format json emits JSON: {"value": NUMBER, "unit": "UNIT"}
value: {"value": 4250, "unit": "rpm"}
